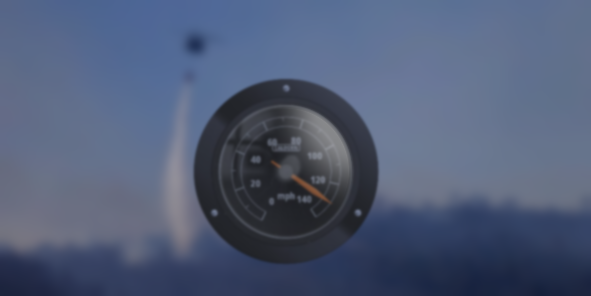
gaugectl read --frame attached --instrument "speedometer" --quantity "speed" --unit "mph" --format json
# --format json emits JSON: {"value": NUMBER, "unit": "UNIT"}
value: {"value": 130, "unit": "mph"}
